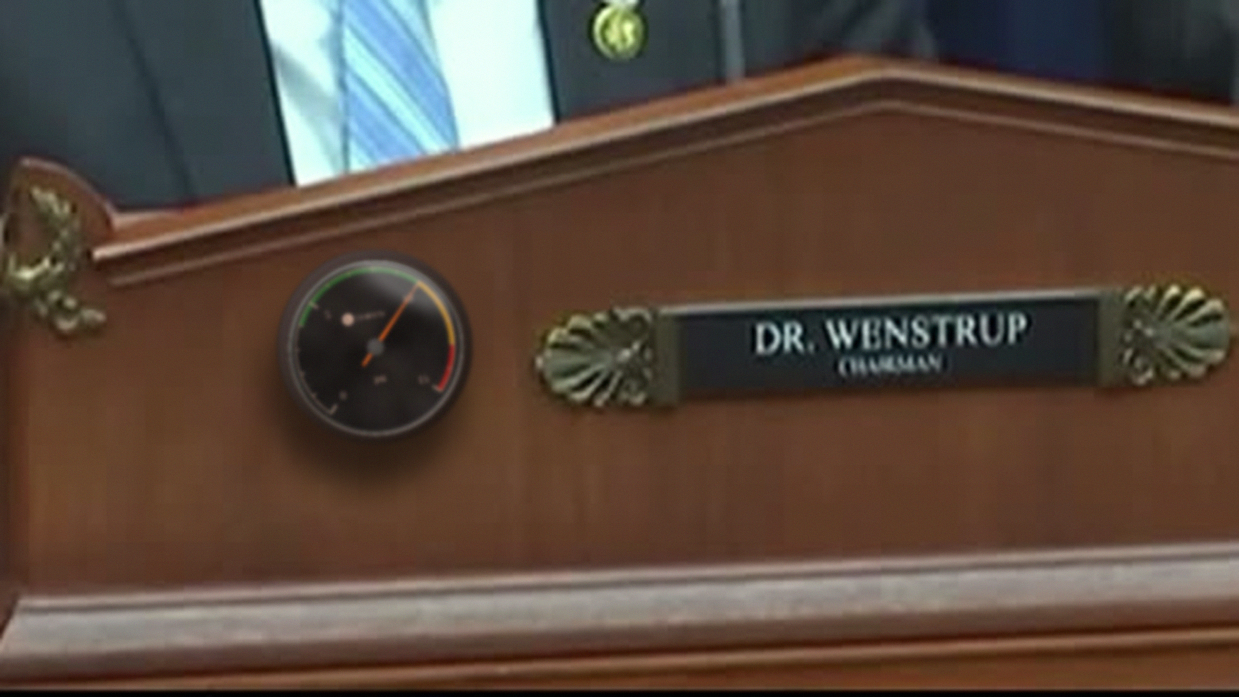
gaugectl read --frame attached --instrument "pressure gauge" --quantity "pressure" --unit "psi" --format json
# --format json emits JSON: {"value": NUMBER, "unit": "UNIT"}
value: {"value": 10, "unit": "psi"}
